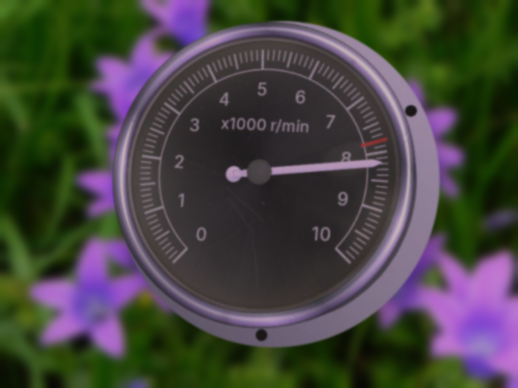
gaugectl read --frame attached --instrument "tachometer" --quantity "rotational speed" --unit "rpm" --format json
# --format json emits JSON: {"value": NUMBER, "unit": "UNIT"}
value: {"value": 8200, "unit": "rpm"}
